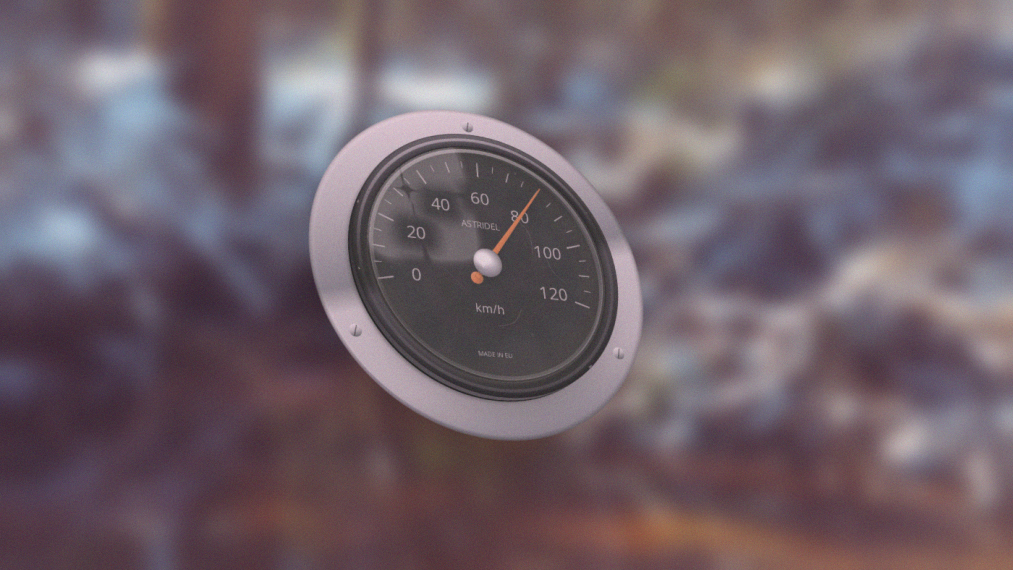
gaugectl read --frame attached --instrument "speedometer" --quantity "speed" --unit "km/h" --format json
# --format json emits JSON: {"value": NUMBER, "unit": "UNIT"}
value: {"value": 80, "unit": "km/h"}
